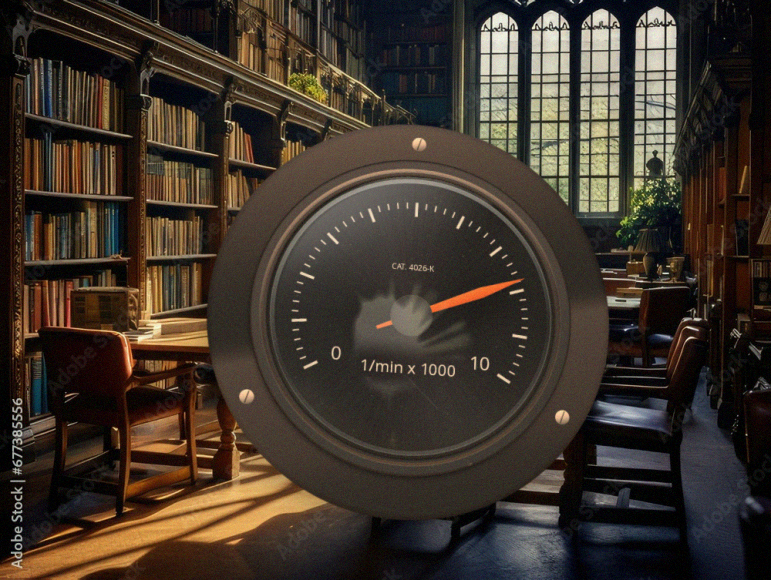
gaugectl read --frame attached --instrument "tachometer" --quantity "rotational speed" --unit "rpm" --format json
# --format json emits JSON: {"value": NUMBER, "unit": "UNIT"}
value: {"value": 7800, "unit": "rpm"}
